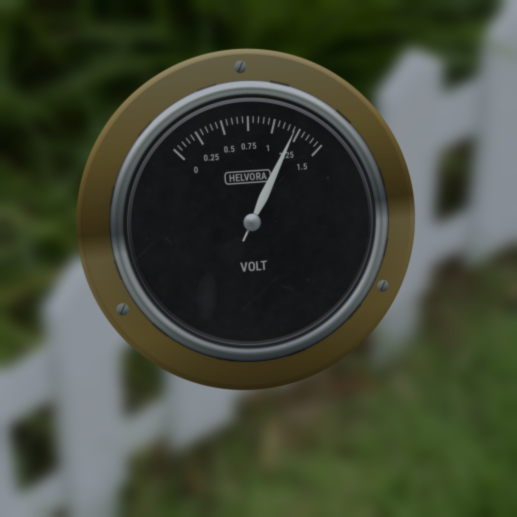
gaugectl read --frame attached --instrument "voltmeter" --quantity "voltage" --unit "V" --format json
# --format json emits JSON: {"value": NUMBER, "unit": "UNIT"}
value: {"value": 1.2, "unit": "V"}
